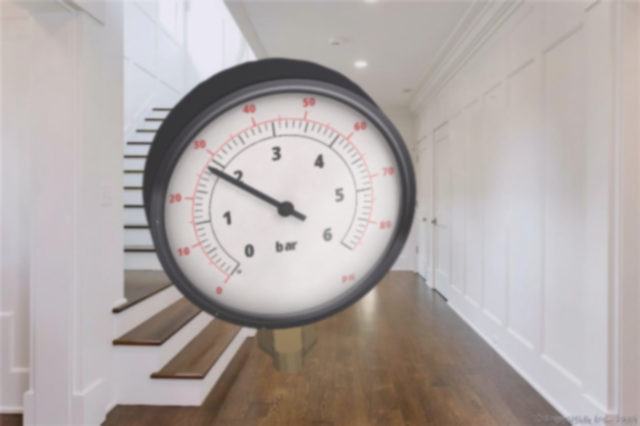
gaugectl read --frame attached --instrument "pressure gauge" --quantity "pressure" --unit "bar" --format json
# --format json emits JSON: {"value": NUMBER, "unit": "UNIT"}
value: {"value": 1.9, "unit": "bar"}
